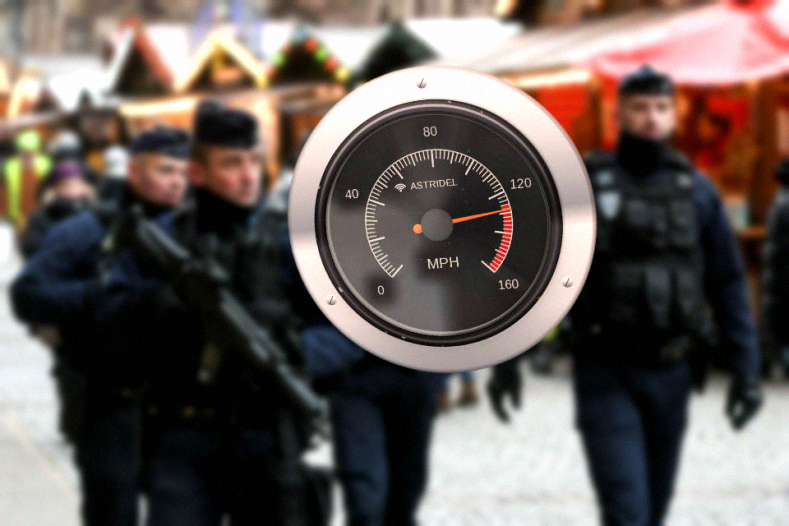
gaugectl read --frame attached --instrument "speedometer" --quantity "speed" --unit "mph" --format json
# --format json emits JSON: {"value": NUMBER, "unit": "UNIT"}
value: {"value": 128, "unit": "mph"}
